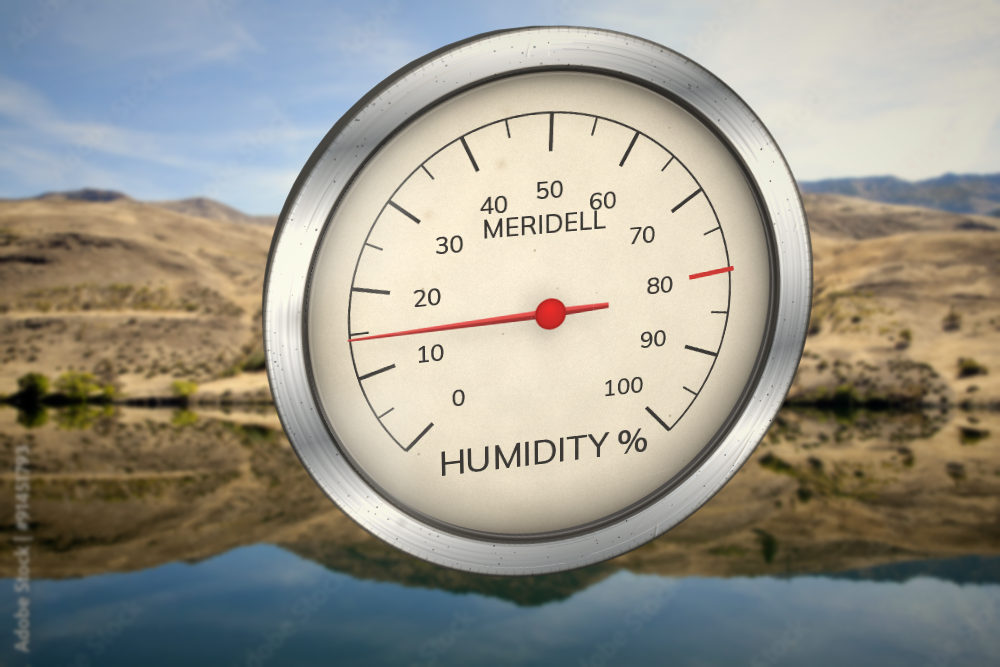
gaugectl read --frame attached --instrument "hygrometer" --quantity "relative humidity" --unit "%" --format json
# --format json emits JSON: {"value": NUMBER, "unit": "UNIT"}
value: {"value": 15, "unit": "%"}
